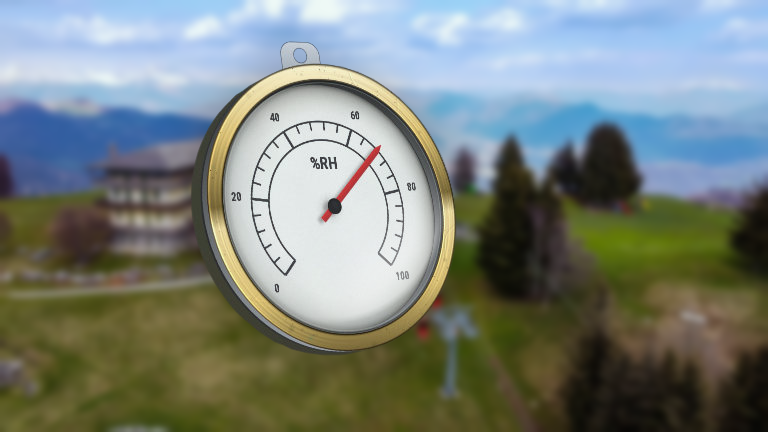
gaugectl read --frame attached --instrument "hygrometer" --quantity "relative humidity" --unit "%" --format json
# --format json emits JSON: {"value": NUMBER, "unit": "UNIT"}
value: {"value": 68, "unit": "%"}
